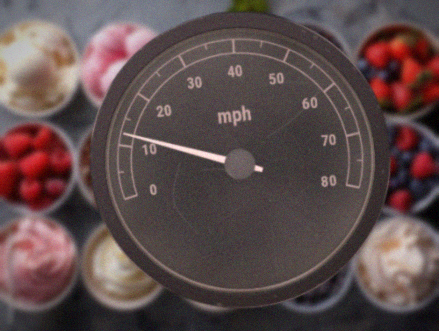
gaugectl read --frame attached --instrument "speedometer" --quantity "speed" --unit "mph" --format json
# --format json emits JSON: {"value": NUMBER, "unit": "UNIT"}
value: {"value": 12.5, "unit": "mph"}
